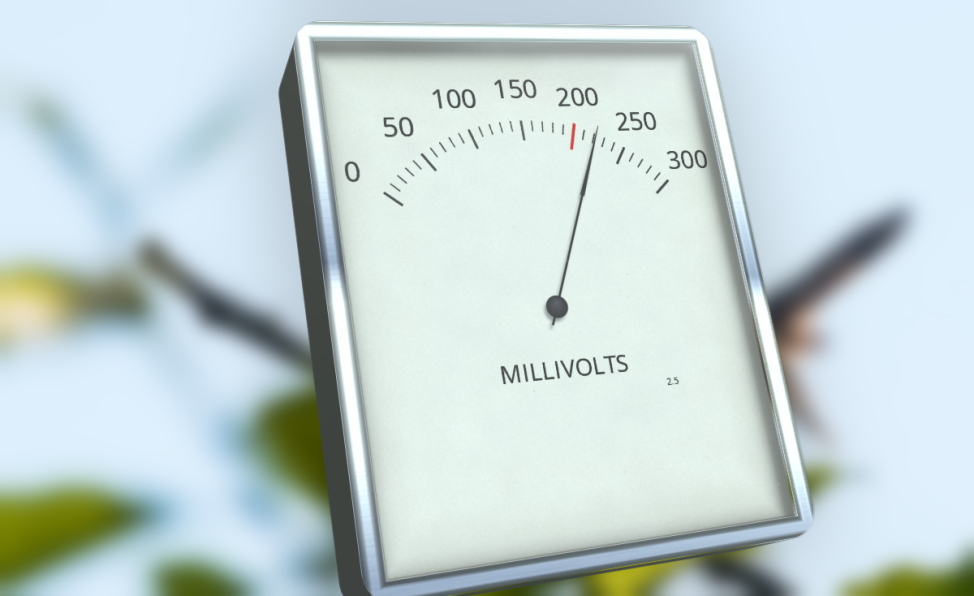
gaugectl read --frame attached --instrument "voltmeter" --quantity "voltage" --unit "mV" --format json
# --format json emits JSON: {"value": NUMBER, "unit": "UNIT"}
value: {"value": 220, "unit": "mV"}
